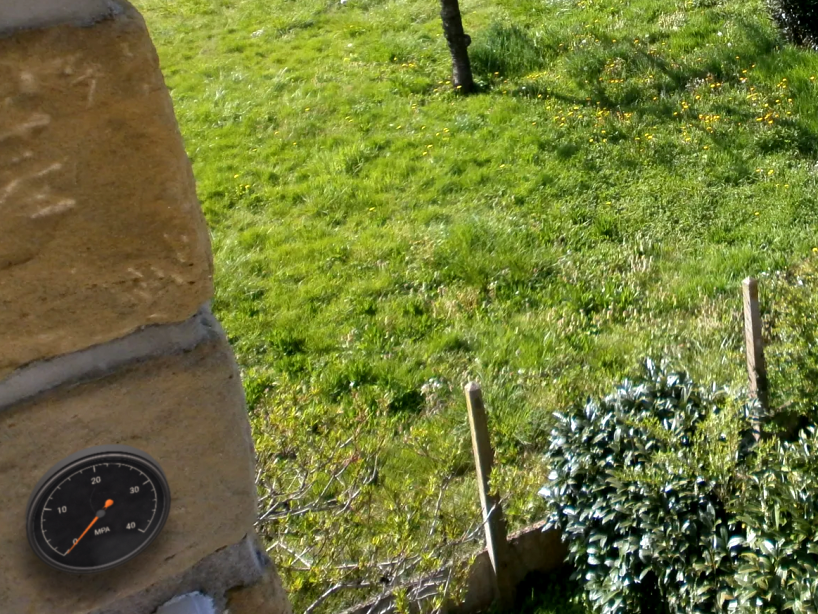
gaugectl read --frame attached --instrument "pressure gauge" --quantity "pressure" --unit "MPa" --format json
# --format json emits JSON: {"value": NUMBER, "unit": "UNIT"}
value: {"value": 0, "unit": "MPa"}
